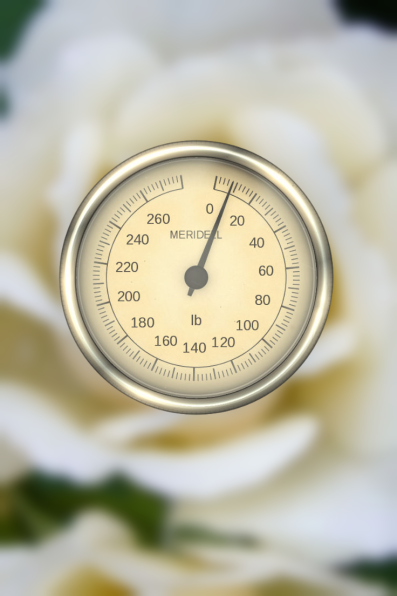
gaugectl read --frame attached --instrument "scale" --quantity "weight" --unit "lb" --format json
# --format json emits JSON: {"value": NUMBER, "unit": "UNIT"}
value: {"value": 8, "unit": "lb"}
